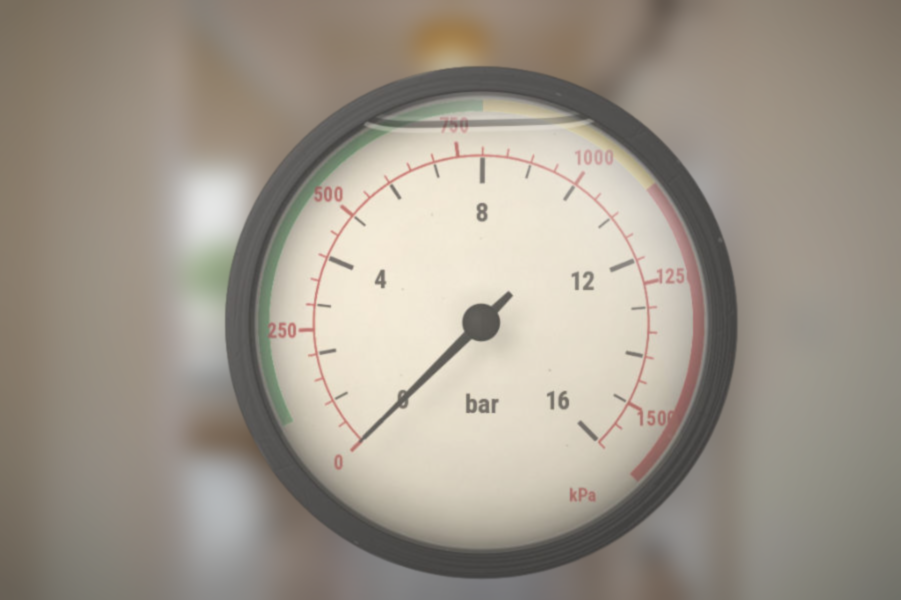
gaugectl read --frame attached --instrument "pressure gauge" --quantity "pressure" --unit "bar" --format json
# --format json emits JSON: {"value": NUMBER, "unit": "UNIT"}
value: {"value": 0, "unit": "bar"}
